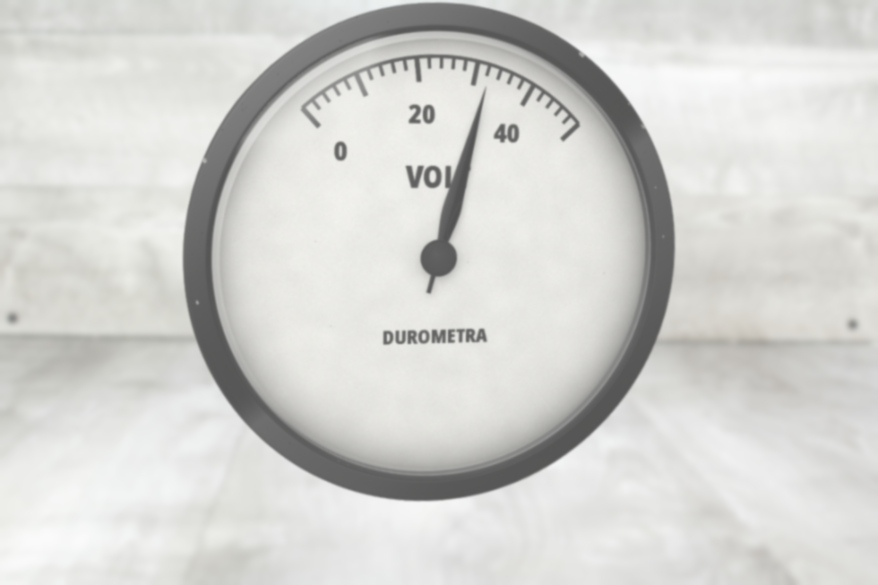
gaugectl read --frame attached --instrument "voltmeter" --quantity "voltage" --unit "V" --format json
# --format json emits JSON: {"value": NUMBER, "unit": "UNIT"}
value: {"value": 32, "unit": "V"}
